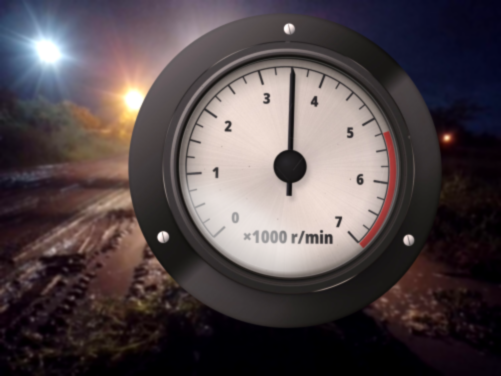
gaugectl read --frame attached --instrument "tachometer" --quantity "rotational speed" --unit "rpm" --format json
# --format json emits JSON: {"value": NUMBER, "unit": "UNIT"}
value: {"value": 3500, "unit": "rpm"}
